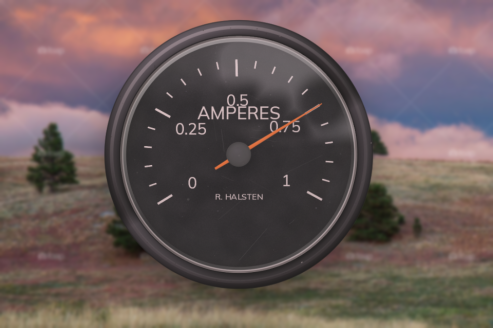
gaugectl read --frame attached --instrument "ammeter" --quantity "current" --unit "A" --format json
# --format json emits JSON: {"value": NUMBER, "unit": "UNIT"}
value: {"value": 0.75, "unit": "A"}
